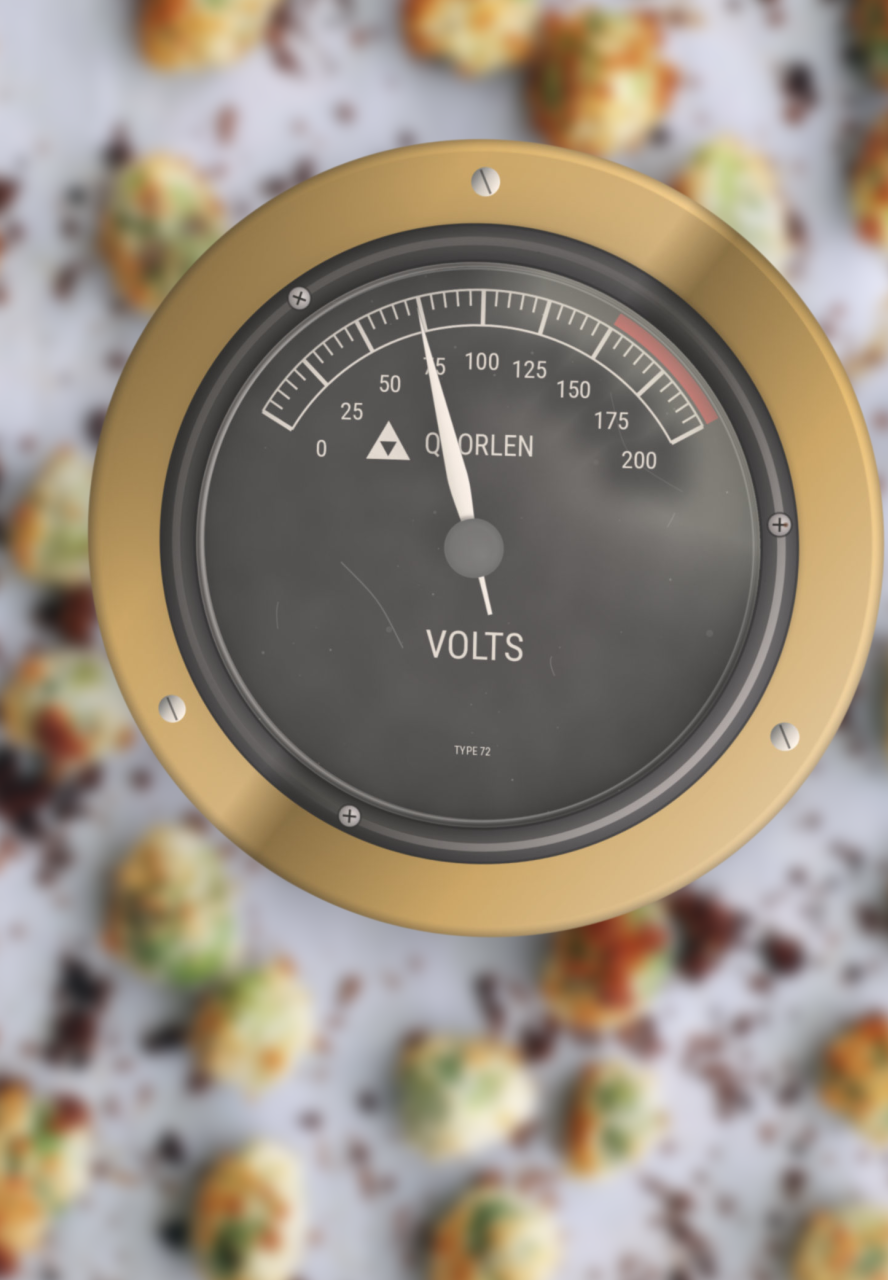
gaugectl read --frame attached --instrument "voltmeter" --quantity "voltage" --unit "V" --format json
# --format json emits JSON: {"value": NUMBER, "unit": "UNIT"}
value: {"value": 75, "unit": "V"}
